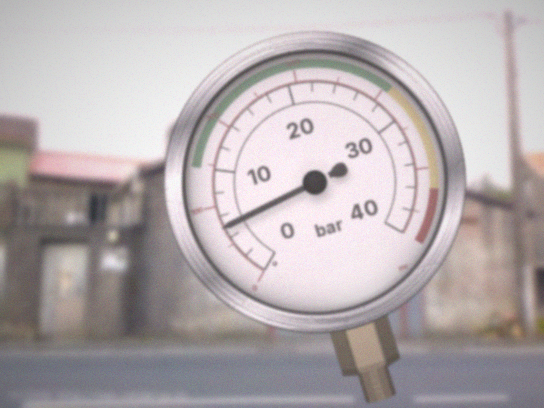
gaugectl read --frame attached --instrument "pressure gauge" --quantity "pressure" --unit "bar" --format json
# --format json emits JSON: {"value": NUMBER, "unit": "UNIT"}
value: {"value": 5, "unit": "bar"}
